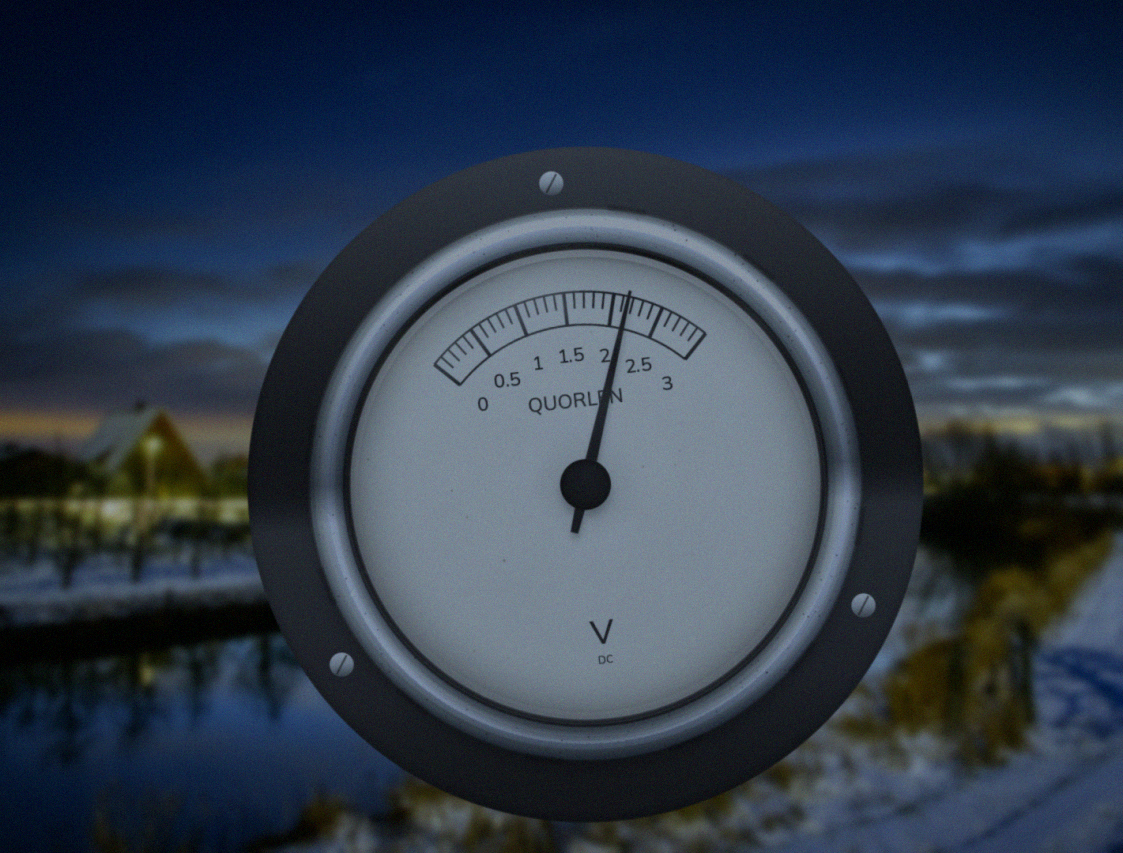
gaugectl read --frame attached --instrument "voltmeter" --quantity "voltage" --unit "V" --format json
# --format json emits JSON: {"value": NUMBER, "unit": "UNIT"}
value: {"value": 2.15, "unit": "V"}
